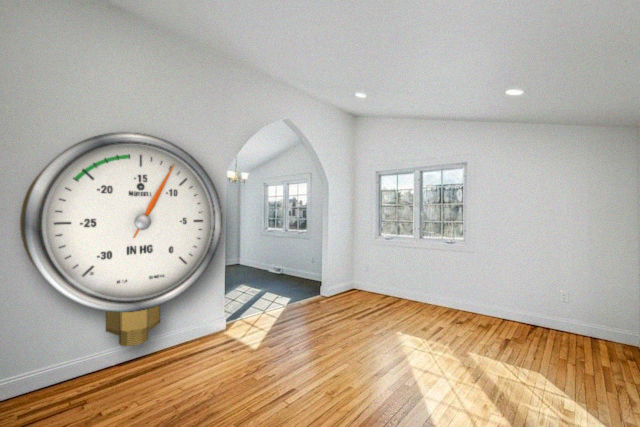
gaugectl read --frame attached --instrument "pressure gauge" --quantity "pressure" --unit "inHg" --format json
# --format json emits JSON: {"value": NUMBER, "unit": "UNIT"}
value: {"value": -12, "unit": "inHg"}
